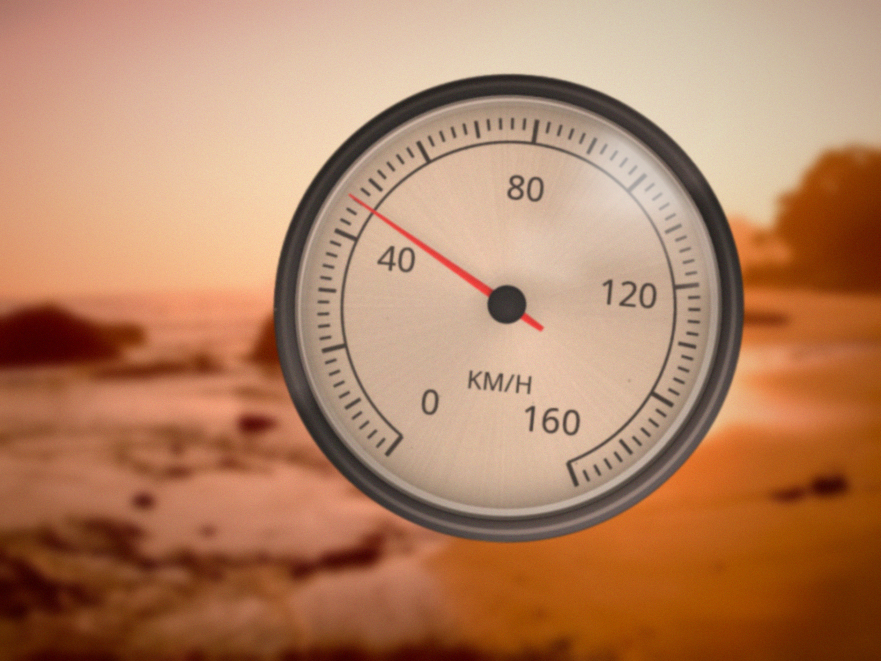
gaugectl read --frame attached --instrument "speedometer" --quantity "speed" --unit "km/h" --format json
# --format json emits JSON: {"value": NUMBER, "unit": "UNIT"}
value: {"value": 46, "unit": "km/h"}
